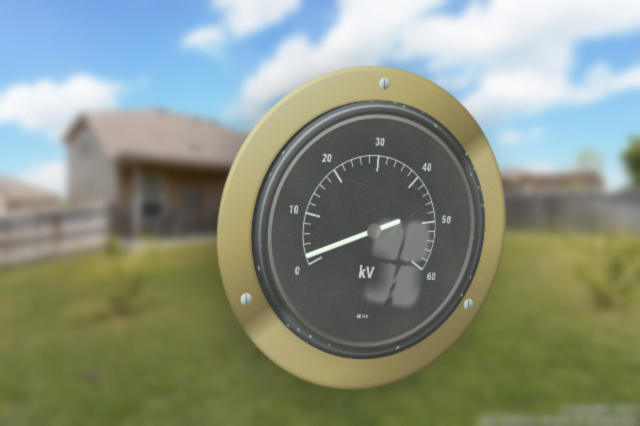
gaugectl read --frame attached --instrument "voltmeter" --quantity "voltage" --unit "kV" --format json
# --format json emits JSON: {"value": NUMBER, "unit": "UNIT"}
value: {"value": 2, "unit": "kV"}
